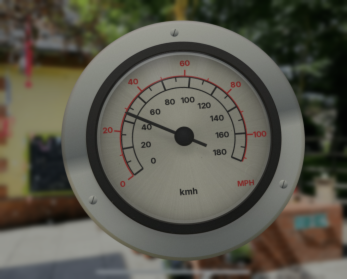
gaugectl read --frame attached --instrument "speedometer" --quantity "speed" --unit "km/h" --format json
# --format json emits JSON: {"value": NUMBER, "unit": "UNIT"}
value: {"value": 45, "unit": "km/h"}
